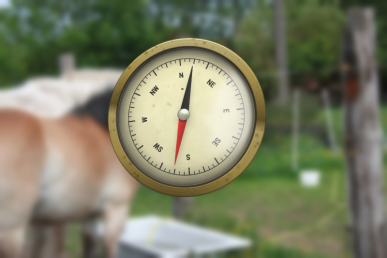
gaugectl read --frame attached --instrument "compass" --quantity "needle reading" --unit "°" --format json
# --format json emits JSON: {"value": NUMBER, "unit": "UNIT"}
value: {"value": 195, "unit": "°"}
